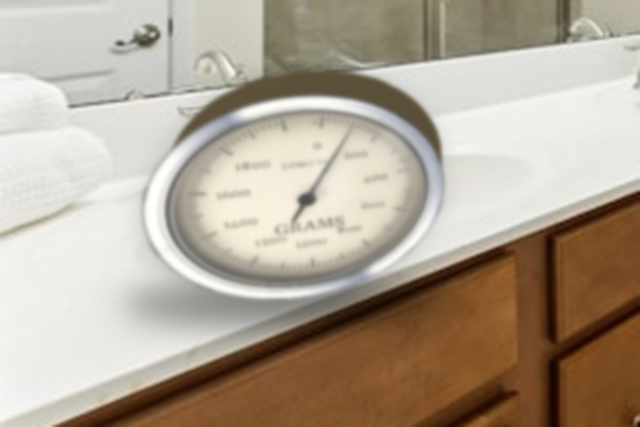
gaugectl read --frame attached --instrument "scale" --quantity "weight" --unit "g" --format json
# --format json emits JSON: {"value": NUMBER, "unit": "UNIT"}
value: {"value": 100, "unit": "g"}
